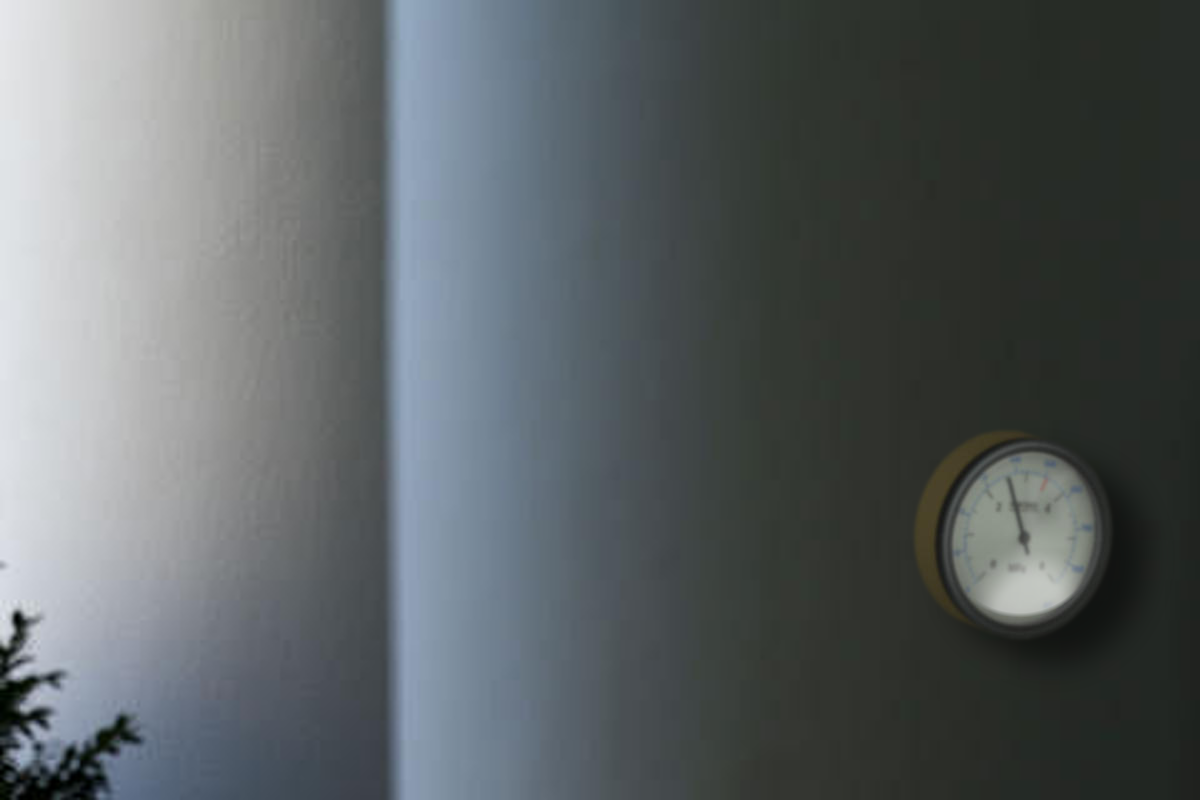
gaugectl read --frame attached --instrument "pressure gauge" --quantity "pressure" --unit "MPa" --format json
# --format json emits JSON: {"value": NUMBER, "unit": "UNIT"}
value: {"value": 2.5, "unit": "MPa"}
